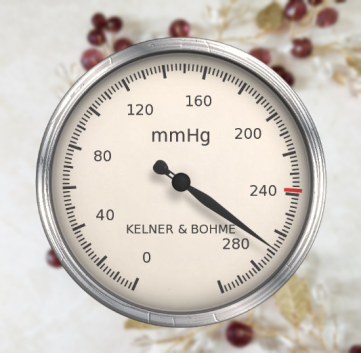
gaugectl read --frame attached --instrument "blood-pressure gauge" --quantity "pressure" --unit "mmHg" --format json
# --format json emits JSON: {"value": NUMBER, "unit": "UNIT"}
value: {"value": 268, "unit": "mmHg"}
